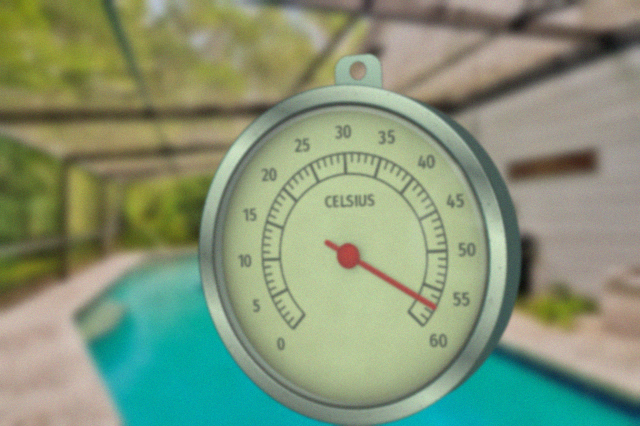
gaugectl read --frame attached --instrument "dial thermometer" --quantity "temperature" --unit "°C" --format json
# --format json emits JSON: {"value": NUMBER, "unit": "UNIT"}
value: {"value": 57, "unit": "°C"}
